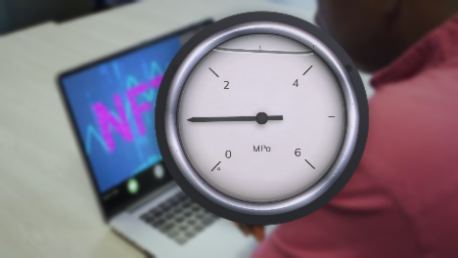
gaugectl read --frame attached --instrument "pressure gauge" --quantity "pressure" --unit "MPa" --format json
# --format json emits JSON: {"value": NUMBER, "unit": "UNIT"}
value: {"value": 1, "unit": "MPa"}
